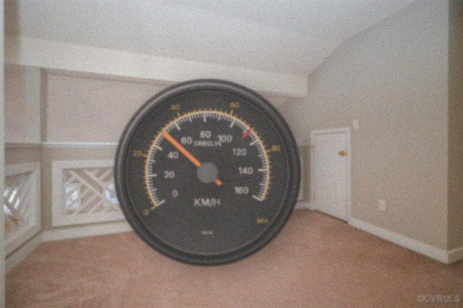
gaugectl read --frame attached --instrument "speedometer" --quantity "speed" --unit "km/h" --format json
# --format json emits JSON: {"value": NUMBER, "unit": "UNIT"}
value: {"value": 50, "unit": "km/h"}
